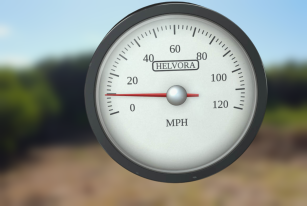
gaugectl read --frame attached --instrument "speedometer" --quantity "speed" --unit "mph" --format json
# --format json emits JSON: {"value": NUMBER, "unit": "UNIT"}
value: {"value": 10, "unit": "mph"}
